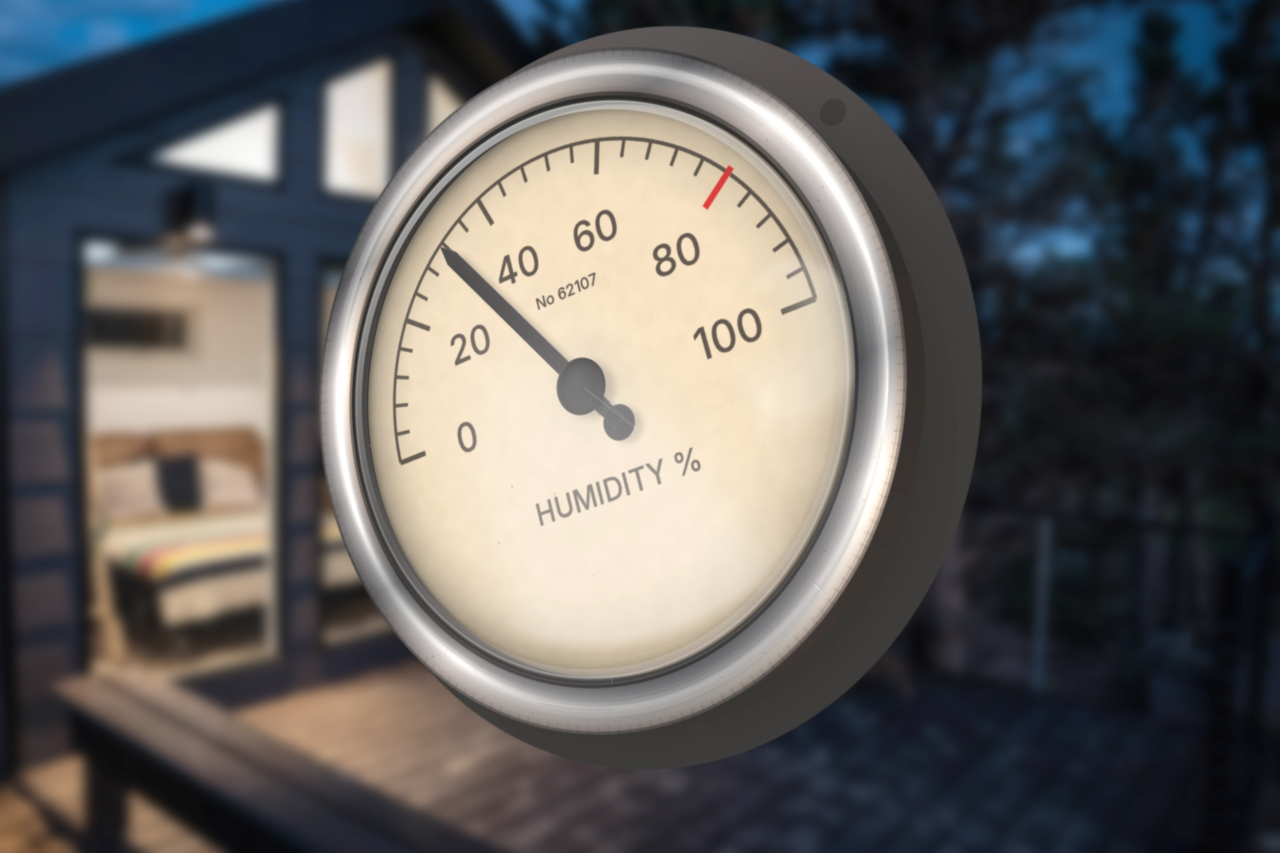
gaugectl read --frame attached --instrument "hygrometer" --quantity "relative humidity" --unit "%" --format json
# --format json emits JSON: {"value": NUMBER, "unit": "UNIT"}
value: {"value": 32, "unit": "%"}
